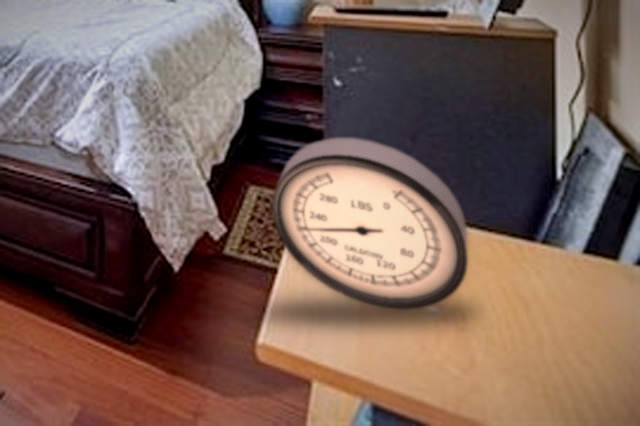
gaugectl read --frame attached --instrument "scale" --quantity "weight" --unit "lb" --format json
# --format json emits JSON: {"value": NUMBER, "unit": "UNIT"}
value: {"value": 220, "unit": "lb"}
